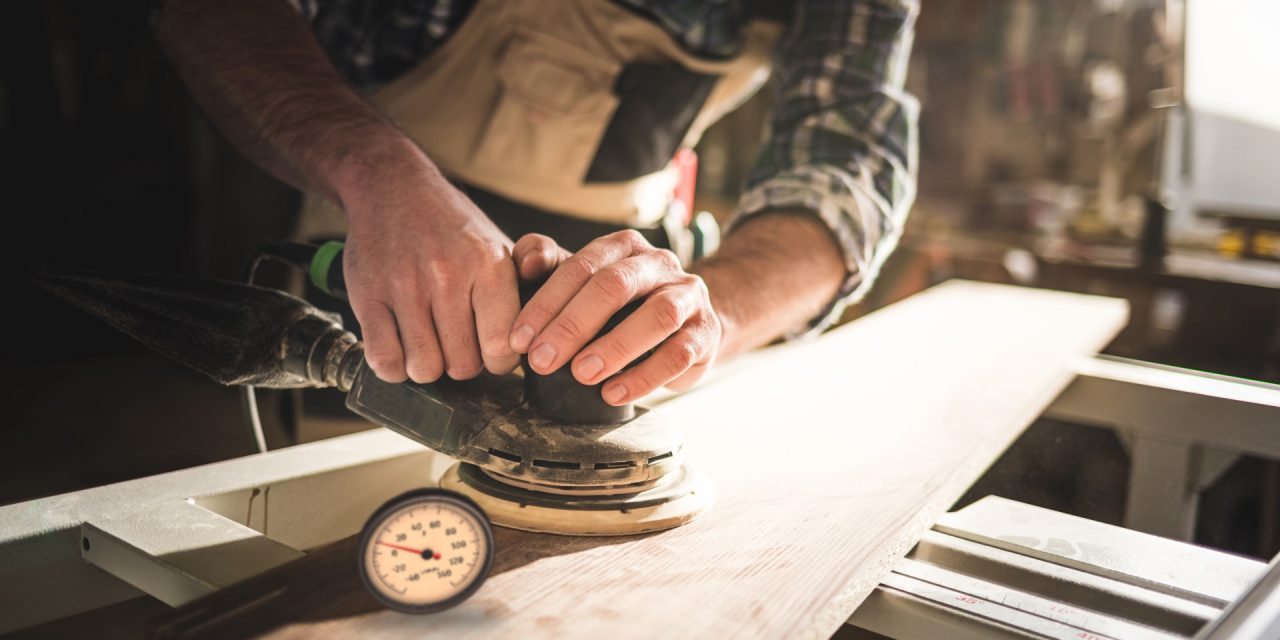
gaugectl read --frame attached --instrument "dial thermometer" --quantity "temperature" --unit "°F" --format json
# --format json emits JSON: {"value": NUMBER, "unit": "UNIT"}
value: {"value": 10, "unit": "°F"}
